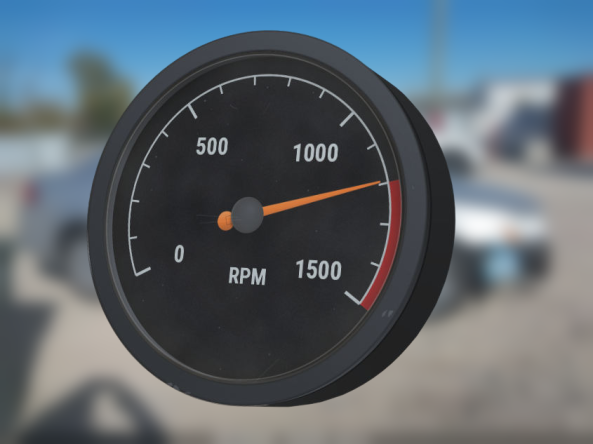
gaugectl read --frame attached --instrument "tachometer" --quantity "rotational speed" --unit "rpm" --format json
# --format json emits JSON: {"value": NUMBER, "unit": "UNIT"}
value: {"value": 1200, "unit": "rpm"}
